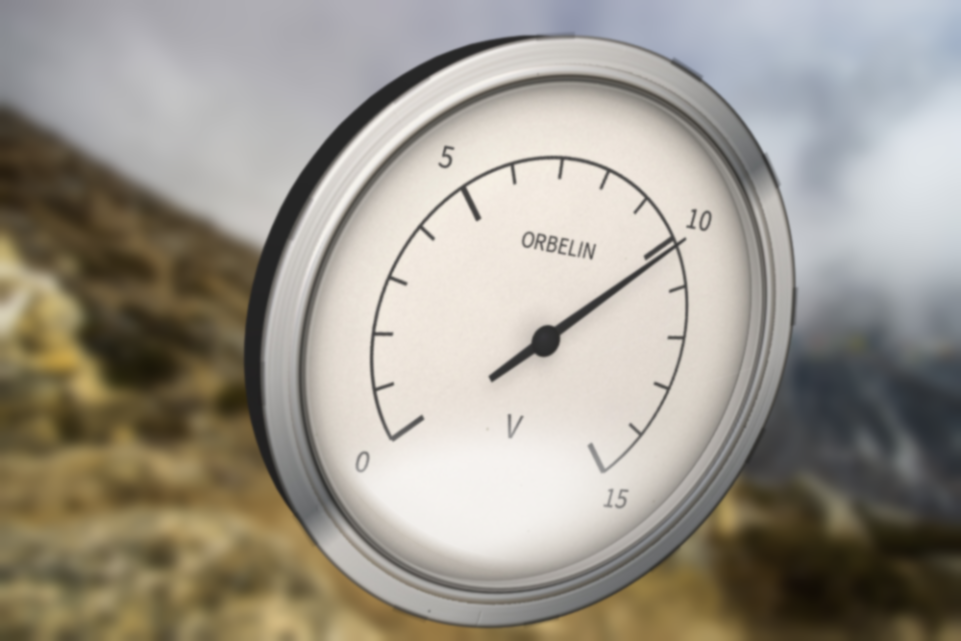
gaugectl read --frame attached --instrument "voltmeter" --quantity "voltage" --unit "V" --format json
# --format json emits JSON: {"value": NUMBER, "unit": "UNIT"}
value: {"value": 10, "unit": "V"}
